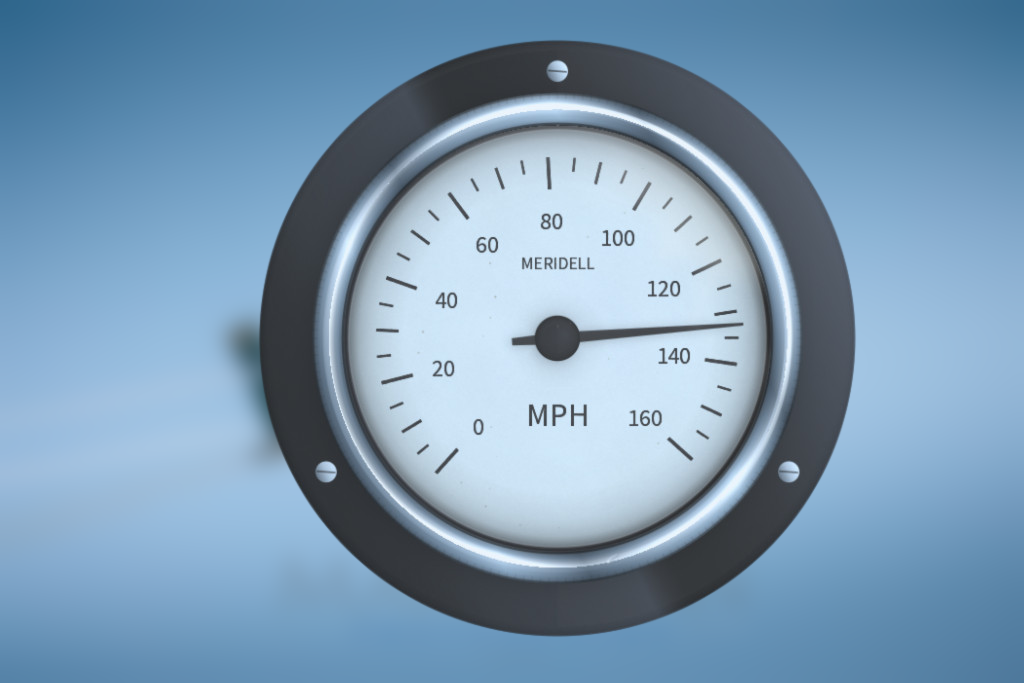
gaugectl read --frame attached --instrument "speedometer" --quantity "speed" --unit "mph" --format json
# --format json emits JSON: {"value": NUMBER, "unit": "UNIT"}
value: {"value": 132.5, "unit": "mph"}
